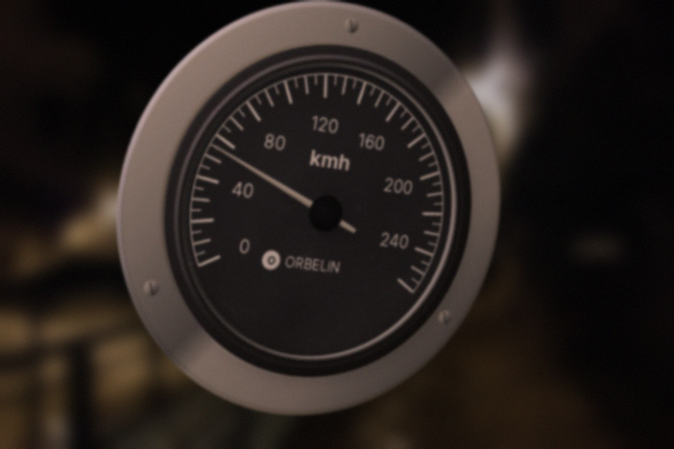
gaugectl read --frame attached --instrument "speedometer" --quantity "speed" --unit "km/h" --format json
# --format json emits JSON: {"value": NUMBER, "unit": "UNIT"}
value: {"value": 55, "unit": "km/h"}
